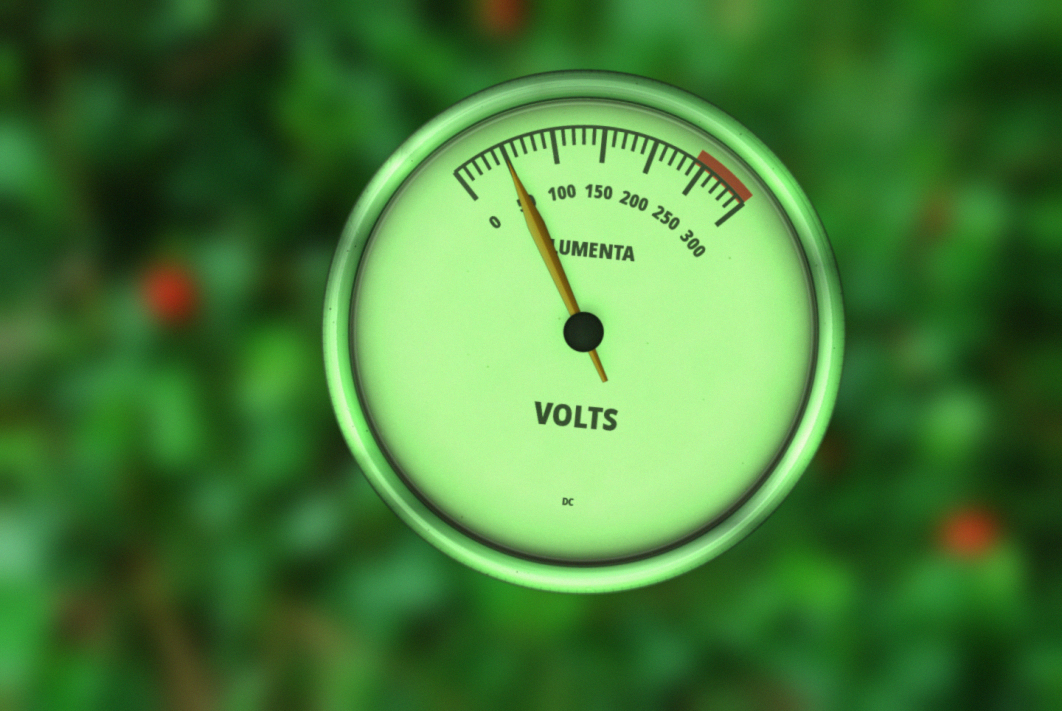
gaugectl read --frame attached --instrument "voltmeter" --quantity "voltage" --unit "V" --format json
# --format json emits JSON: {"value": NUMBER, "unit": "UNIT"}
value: {"value": 50, "unit": "V"}
